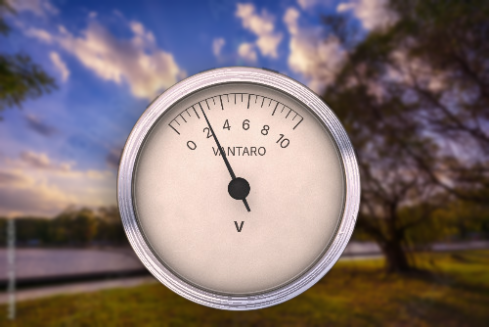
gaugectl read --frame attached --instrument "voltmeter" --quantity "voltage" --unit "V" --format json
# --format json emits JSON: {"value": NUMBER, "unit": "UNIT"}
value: {"value": 2.5, "unit": "V"}
